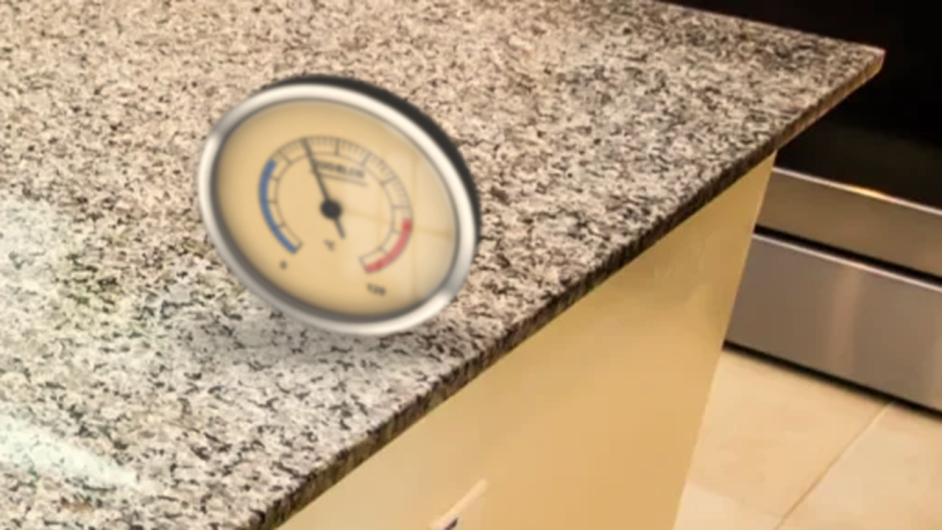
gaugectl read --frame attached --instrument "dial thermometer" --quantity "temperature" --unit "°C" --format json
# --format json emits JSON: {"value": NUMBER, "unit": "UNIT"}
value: {"value": 50, "unit": "°C"}
